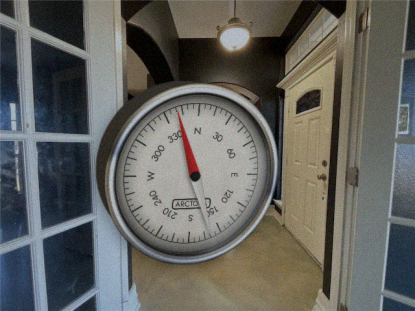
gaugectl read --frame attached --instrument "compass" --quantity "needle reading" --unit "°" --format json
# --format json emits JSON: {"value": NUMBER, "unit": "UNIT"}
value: {"value": 340, "unit": "°"}
